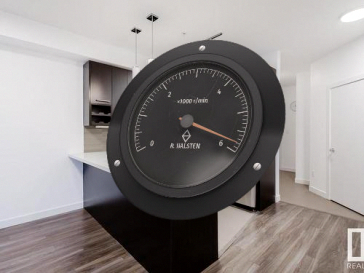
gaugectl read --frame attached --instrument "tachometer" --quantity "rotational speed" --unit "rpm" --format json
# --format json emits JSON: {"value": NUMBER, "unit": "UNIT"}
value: {"value": 5800, "unit": "rpm"}
